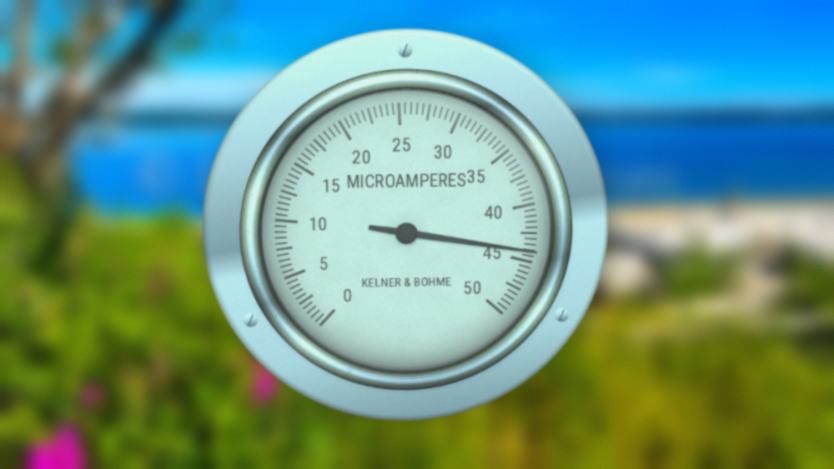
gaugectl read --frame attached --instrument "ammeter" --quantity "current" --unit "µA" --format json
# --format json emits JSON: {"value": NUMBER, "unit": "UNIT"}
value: {"value": 44, "unit": "µA"}
